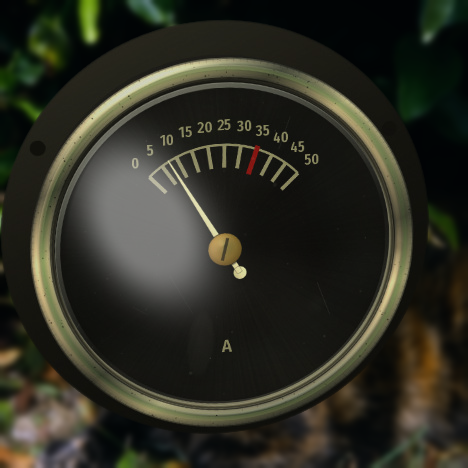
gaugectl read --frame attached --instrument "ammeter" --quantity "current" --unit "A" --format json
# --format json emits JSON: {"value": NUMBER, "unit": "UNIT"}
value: {"value": 7.5, "unit": "A"}
